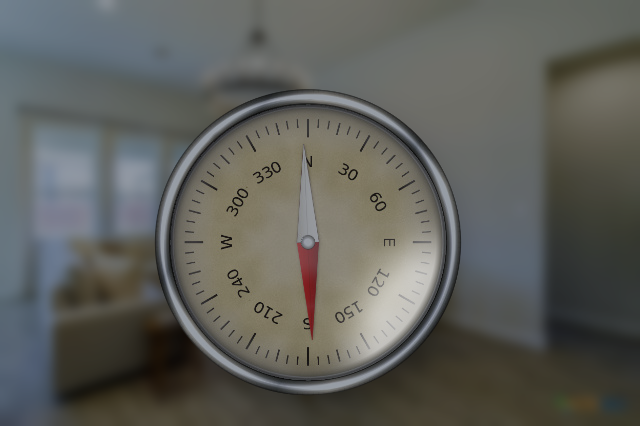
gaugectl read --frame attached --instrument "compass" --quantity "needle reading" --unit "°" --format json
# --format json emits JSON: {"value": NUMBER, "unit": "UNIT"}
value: {"value": 177.5, "unit": "°"}
